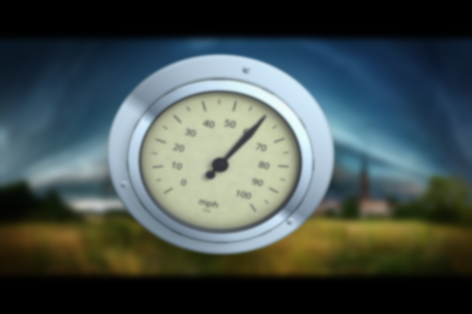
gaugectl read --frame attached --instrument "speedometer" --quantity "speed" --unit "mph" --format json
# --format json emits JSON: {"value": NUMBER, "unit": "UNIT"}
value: {"value": 60, "unit": "mph"}
